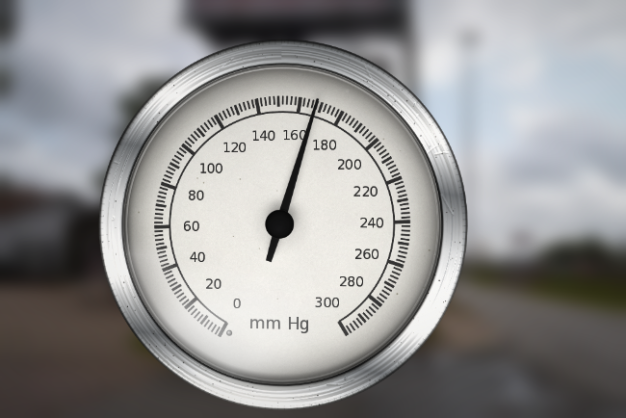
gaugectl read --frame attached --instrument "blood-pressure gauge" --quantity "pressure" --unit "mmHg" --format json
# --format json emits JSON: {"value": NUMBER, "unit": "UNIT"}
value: {"value": 168, "unit": "mmHg"}
